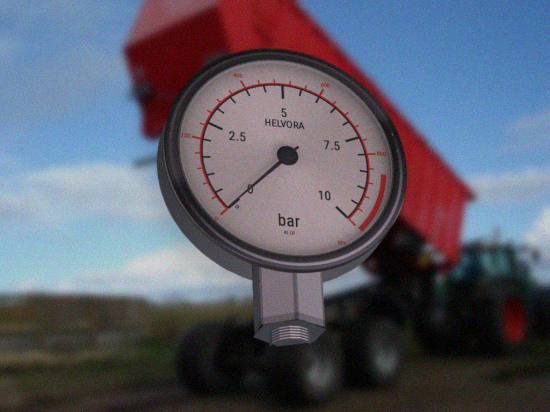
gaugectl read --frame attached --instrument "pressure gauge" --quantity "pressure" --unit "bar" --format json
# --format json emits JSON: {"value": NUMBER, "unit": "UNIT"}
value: {"value": 0, "unit": "bar"}
